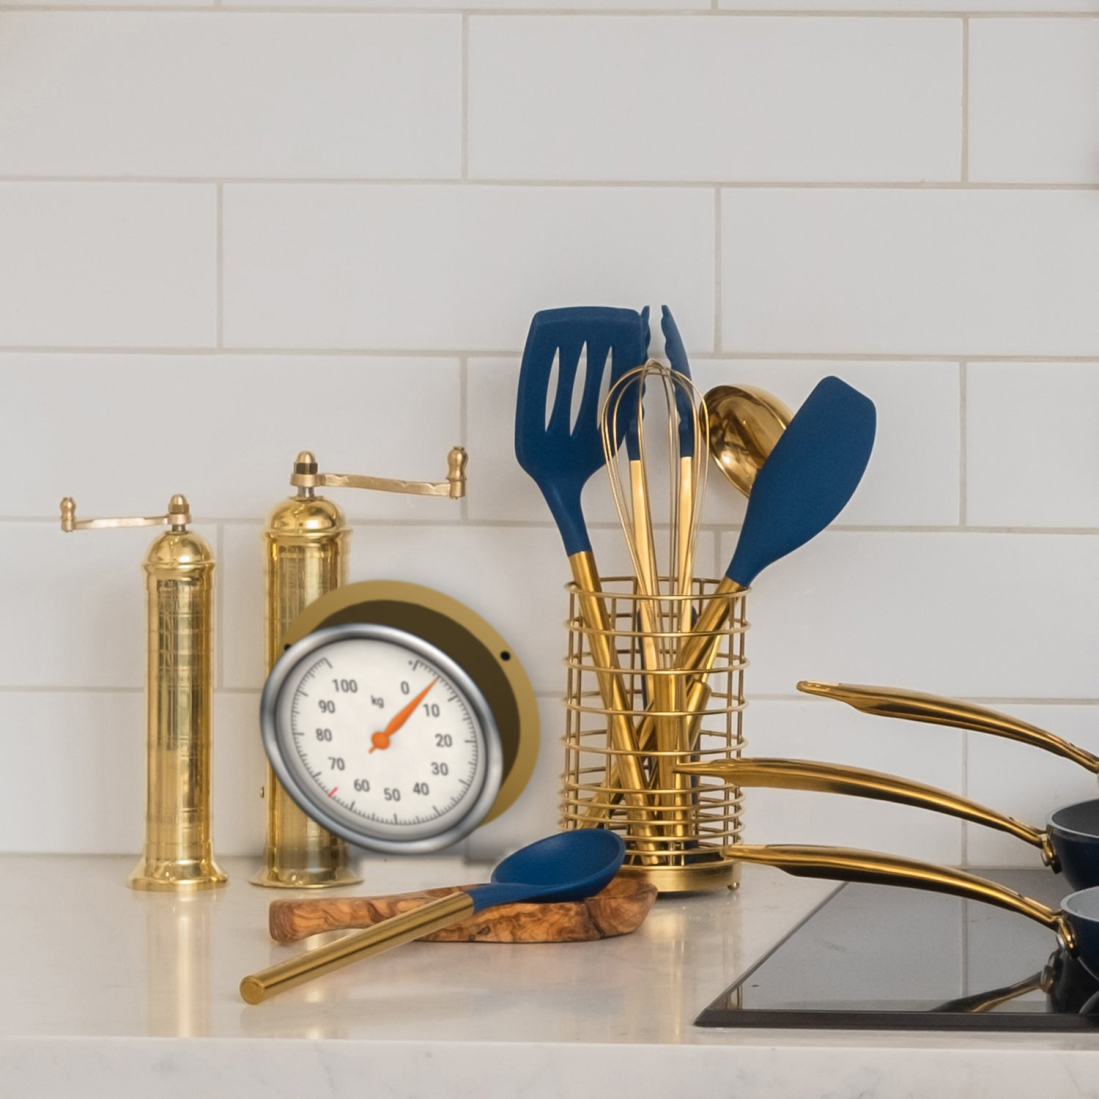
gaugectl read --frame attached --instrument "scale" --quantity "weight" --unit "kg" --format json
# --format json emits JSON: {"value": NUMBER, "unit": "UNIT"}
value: {"value": 5, "unit": "kg"}
